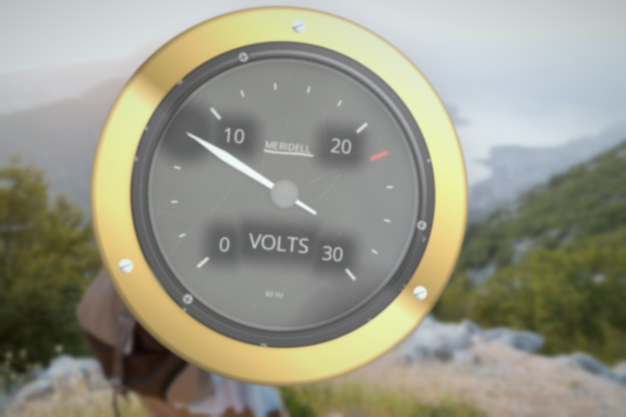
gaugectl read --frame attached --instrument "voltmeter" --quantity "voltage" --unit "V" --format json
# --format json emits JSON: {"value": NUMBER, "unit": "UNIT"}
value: {"value": 8, "unit": "V"}
